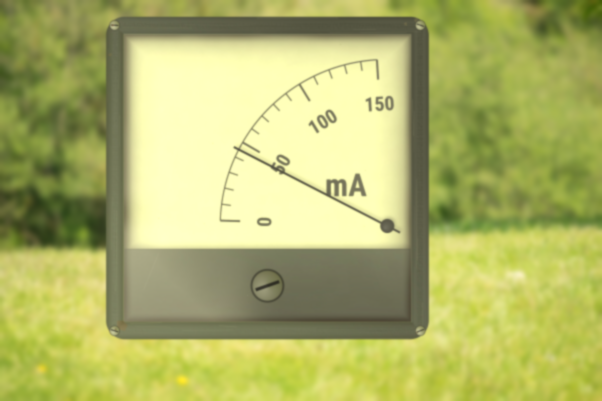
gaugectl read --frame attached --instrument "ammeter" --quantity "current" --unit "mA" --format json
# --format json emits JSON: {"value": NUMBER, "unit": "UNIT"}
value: {"value": 45, "unit": "mA"}
